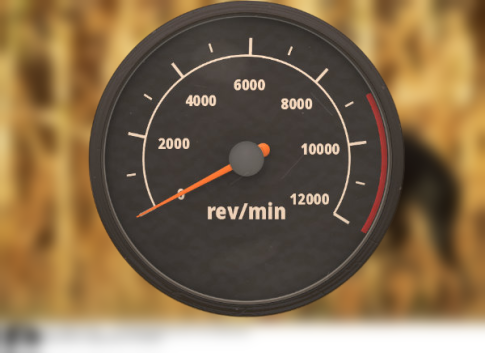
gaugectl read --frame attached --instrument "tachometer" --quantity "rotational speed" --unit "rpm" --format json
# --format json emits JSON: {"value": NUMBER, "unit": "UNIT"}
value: {"value": 0, "unit": "rpm"}
